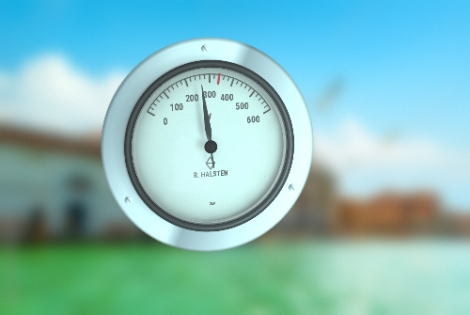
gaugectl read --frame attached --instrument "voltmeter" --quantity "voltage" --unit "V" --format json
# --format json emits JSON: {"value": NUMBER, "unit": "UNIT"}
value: {"value": 260, "unit": "V"}
